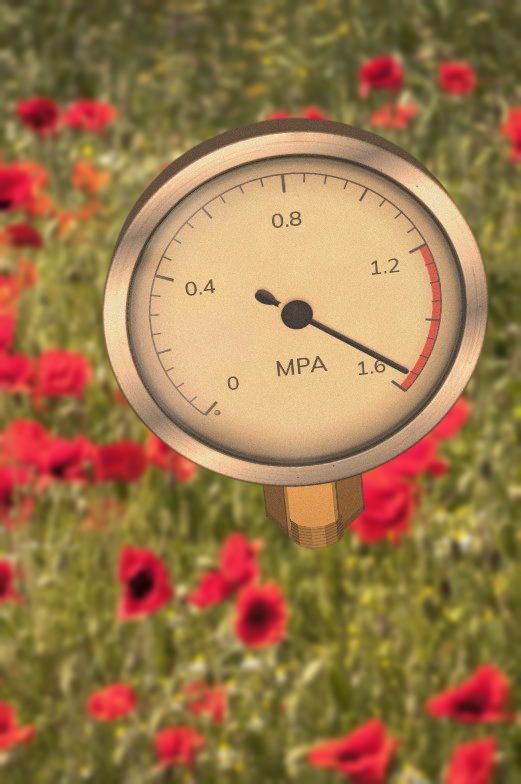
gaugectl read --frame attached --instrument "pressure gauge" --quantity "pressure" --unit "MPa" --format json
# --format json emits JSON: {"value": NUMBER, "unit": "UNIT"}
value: {"value": 1.55, "unit": "MPa"}
